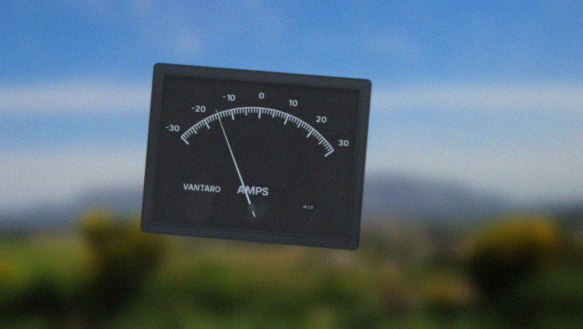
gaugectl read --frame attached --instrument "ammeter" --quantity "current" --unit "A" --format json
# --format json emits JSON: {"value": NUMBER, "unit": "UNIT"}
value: {"value": -15, "unit": "A"}
